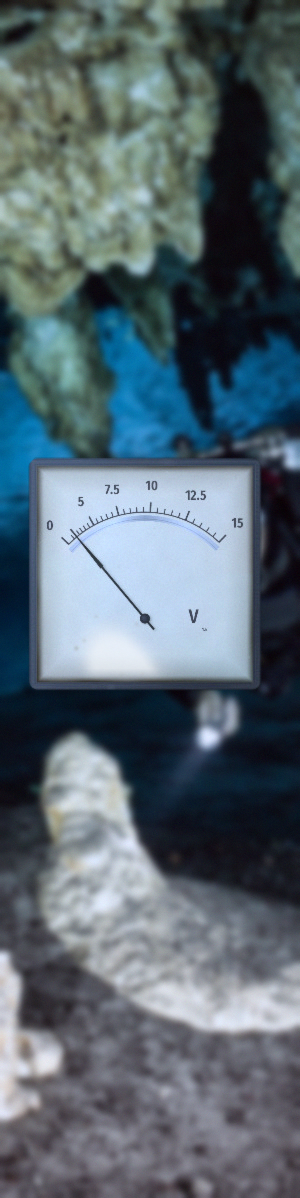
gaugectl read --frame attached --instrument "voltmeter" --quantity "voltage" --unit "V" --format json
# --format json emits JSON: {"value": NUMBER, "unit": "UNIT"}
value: {"value": 2.5, "unit": "V"}
